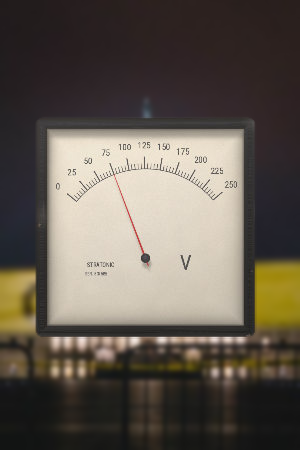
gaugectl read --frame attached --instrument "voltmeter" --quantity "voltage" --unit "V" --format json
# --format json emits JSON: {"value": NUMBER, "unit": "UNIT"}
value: {"value": 75, "unit": "V"}
